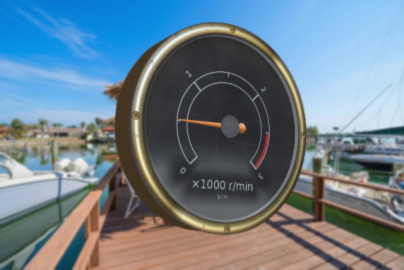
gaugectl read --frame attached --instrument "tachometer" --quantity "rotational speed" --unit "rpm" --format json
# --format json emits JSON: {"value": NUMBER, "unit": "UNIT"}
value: {"value": 500, "unit": "rpm"}
